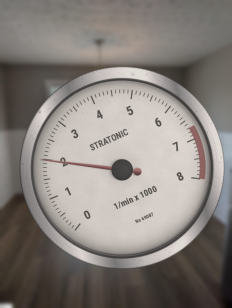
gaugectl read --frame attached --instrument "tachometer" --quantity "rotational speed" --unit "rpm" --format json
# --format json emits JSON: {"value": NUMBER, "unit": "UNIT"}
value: {"value": 2000, "unit": "rpm"}
